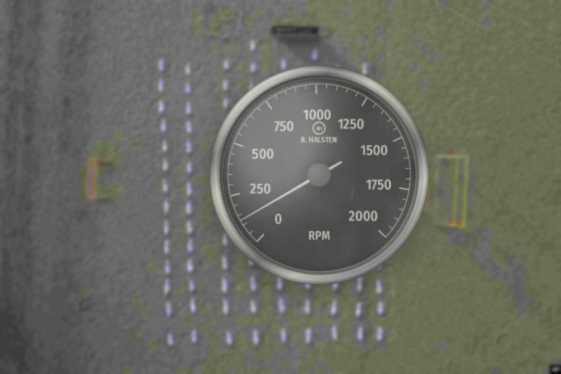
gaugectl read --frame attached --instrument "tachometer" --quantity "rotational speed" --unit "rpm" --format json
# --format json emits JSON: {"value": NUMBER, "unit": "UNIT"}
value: {"value": 125, "unit": "rpm"}
